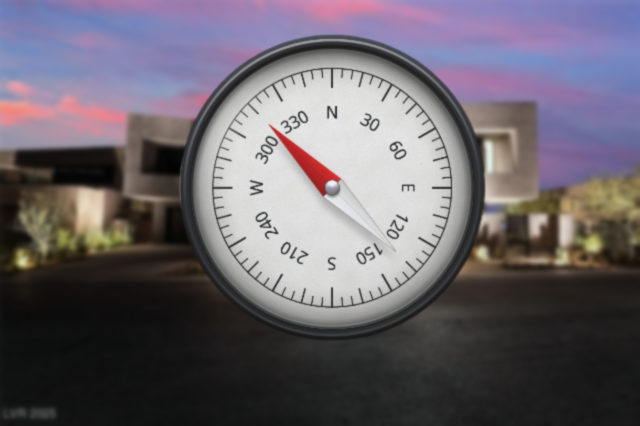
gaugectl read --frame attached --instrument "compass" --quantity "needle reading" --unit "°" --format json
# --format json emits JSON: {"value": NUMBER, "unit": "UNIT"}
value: {"value": 315, "unit": "°"}
